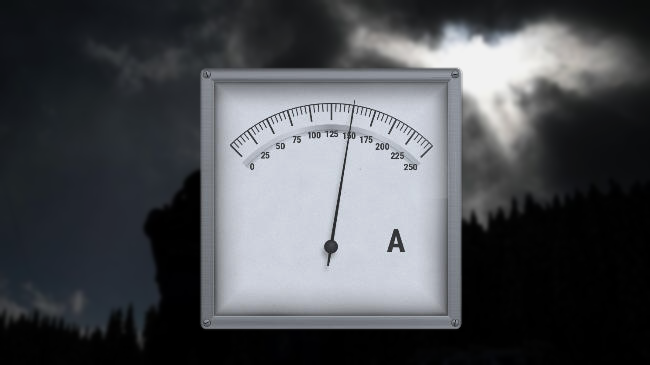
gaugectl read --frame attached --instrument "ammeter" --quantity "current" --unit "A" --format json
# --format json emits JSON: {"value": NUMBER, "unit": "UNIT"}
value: {"value": 150, "unit": "A"}
